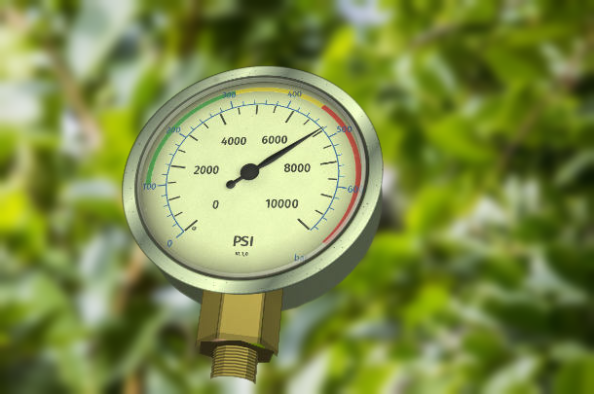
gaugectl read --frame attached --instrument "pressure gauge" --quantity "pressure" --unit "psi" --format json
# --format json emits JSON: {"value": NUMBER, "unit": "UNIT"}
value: {"value": 7000, "unit": "psi"}
